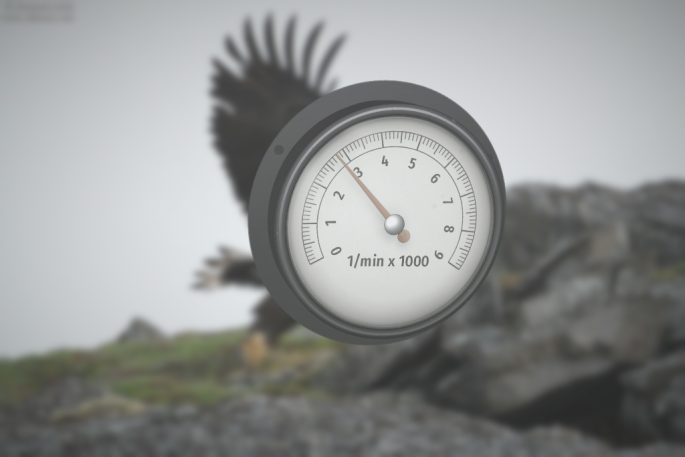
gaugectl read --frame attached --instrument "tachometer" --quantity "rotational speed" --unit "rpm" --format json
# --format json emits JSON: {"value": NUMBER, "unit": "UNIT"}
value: {"value": 2800, "unit": "rpm"}
